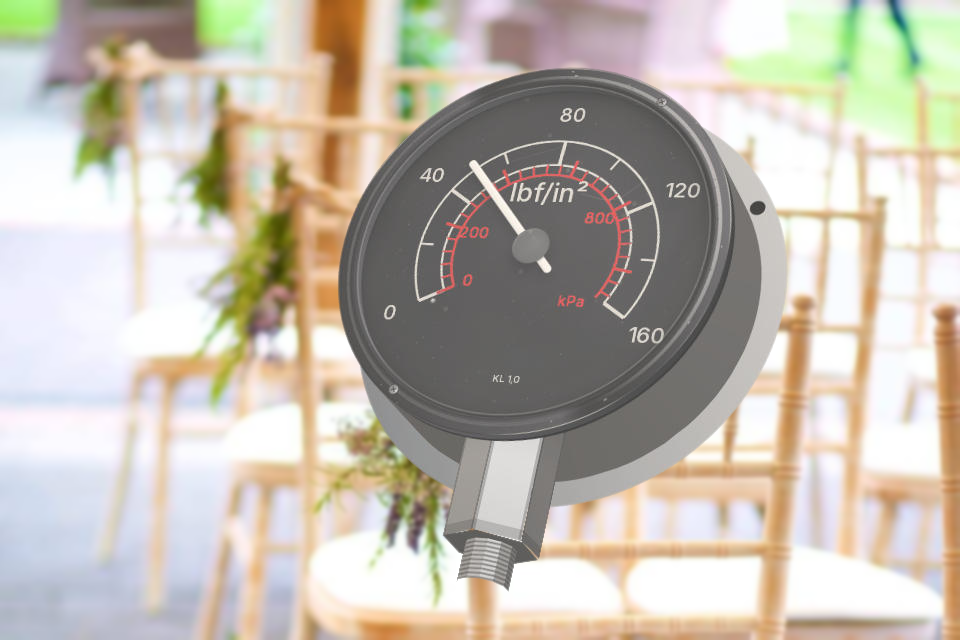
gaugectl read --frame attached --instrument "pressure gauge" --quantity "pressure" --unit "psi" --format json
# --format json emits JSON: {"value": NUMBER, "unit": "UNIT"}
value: {"value": 50, "unit": "psi"}
